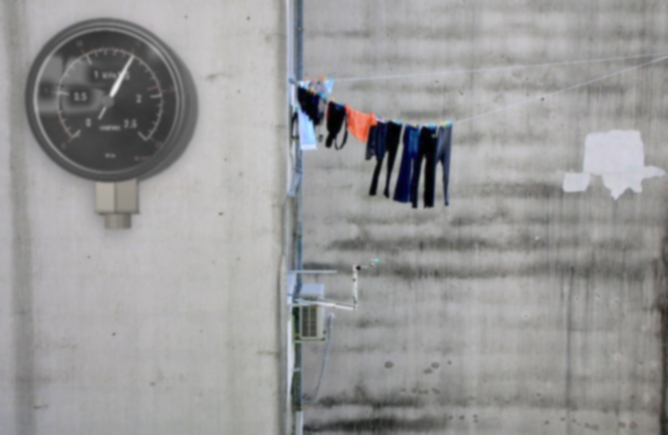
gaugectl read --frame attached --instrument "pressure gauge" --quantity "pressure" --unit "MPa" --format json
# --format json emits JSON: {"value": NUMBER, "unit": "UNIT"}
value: {"value": 1.5, "unit": "MPa"}
